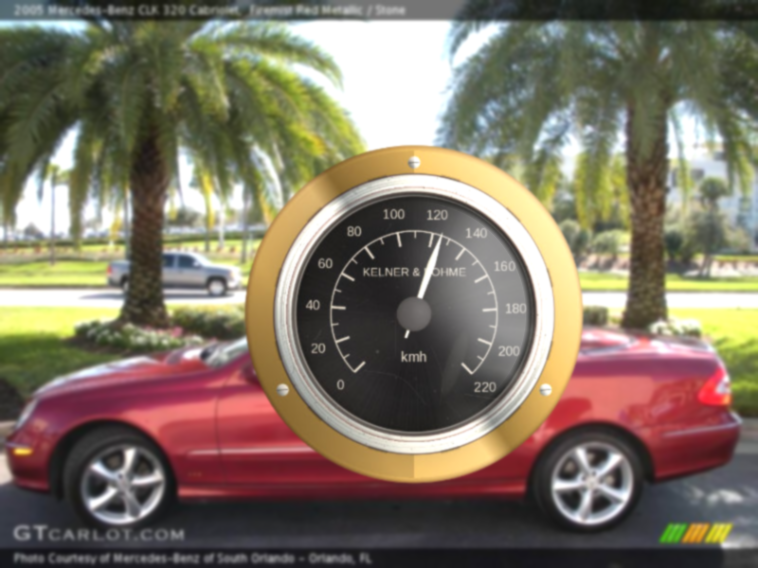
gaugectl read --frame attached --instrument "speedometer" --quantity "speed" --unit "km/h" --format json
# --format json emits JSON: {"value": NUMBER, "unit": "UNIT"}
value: {"value": 125, "unit": "km/h"}
